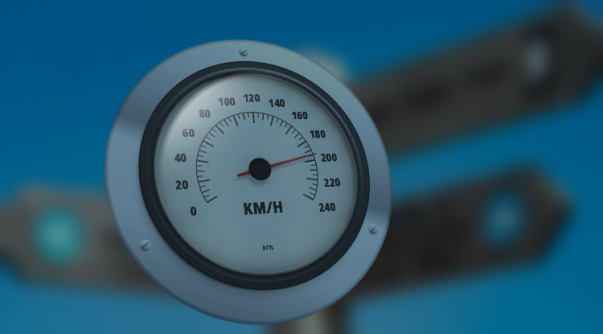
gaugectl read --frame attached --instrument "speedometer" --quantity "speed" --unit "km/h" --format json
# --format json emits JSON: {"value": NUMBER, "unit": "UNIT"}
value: {"value": 195, "unit": "km/h"}
